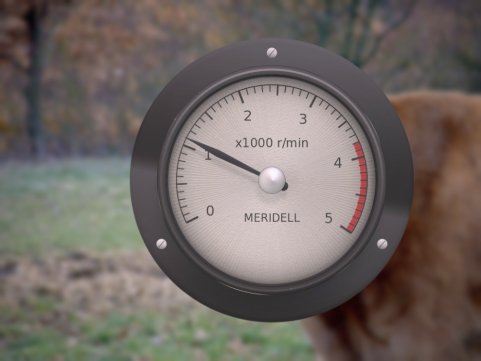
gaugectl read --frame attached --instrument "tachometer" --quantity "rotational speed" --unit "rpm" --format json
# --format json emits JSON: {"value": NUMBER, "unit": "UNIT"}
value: {"value": 1100, "unit": "rpm"}
